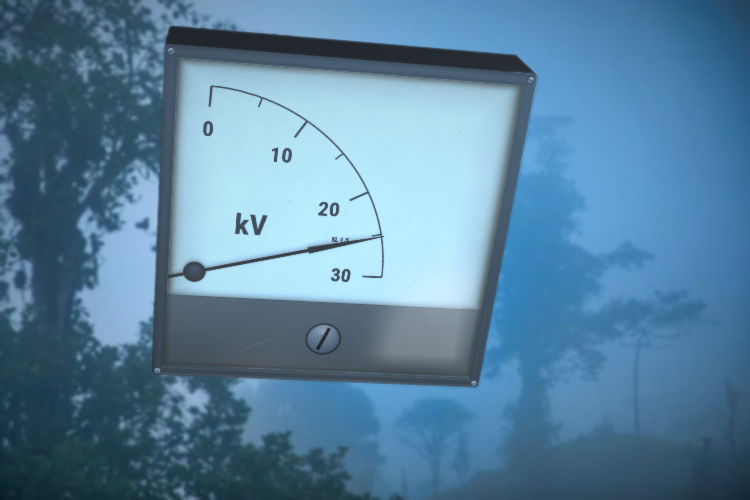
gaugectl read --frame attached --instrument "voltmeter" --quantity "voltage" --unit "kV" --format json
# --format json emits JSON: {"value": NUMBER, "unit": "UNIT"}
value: {"value": 25, "unit": "kV"}
